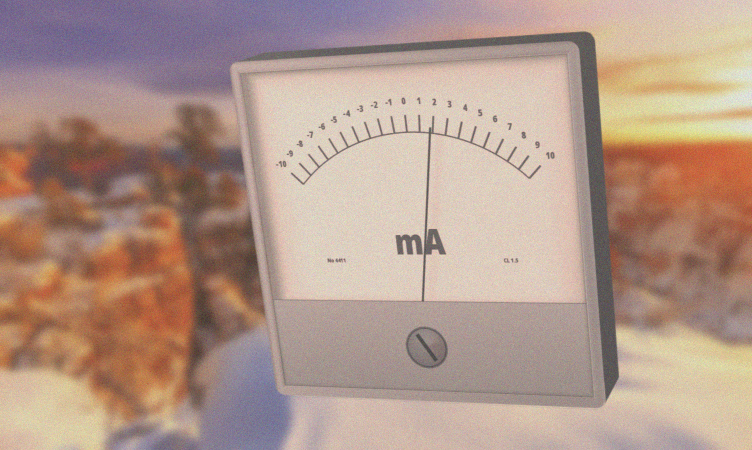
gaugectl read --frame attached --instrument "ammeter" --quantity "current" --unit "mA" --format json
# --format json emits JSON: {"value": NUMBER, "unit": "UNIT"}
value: {"value": 2, "unit": "mA"}
